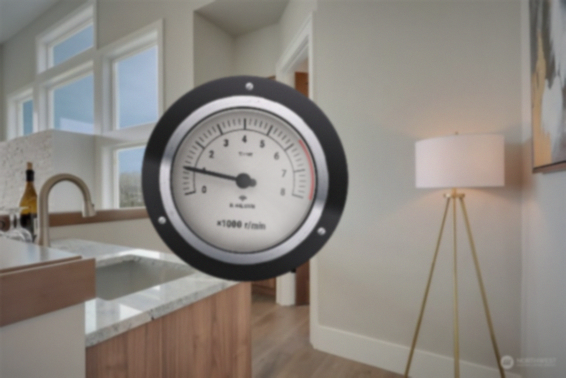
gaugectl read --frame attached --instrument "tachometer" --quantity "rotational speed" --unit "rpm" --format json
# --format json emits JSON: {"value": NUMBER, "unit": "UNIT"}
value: {"value": 1000, "unit": "rpm"}
